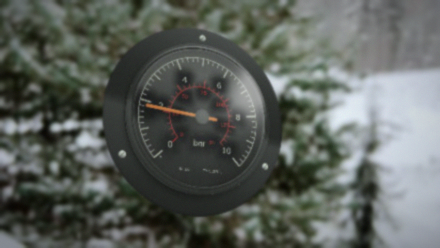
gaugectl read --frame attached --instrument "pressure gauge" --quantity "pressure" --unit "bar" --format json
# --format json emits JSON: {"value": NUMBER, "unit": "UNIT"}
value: {"value": 1.8, "unit": "bar"}
